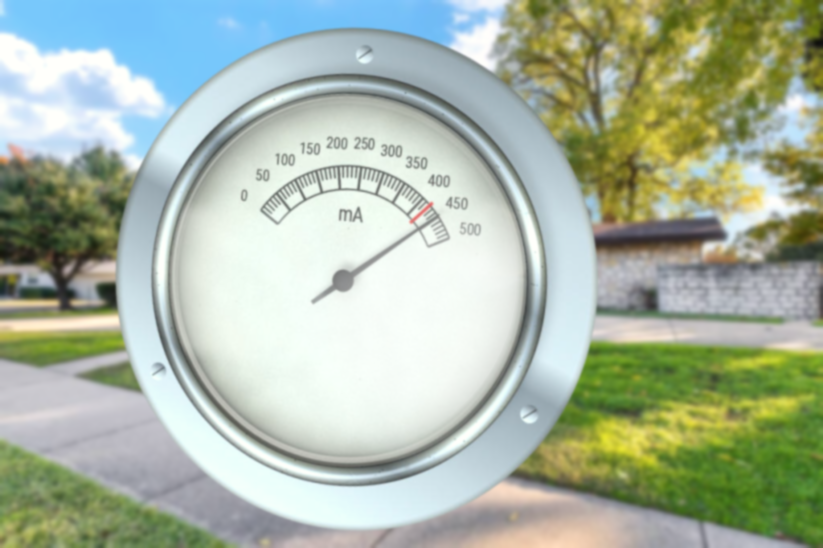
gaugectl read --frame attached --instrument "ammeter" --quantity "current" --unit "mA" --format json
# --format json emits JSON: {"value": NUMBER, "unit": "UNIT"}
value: {"value": 450, "unit": "mA"}
